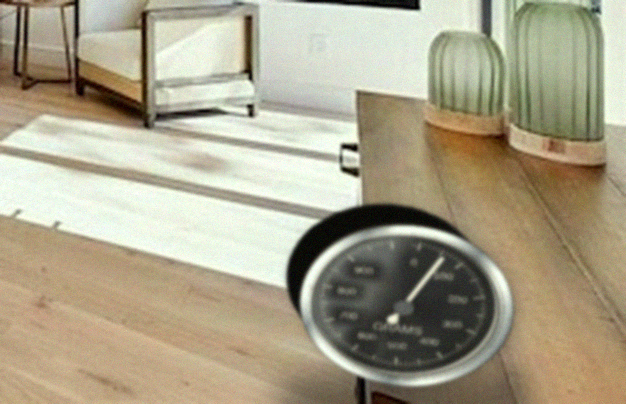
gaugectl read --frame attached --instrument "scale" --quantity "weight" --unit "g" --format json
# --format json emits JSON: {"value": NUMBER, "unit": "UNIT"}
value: {"value": 50, "unit": "g"}
